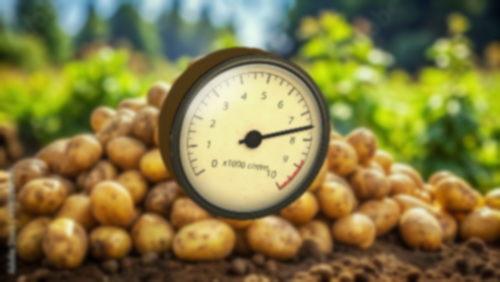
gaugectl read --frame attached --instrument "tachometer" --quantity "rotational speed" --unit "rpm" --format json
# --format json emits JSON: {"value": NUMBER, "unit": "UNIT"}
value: {"value": 7500, "unit": "rpm"}
